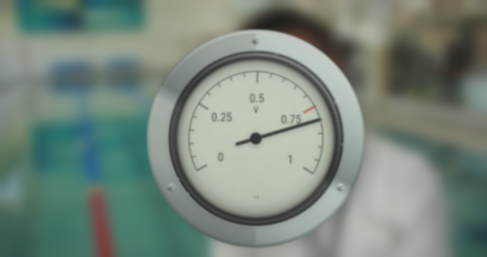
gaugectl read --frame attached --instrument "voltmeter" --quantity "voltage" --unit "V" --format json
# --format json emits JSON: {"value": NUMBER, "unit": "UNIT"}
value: {"value": 0.8, "unit": "V"}
